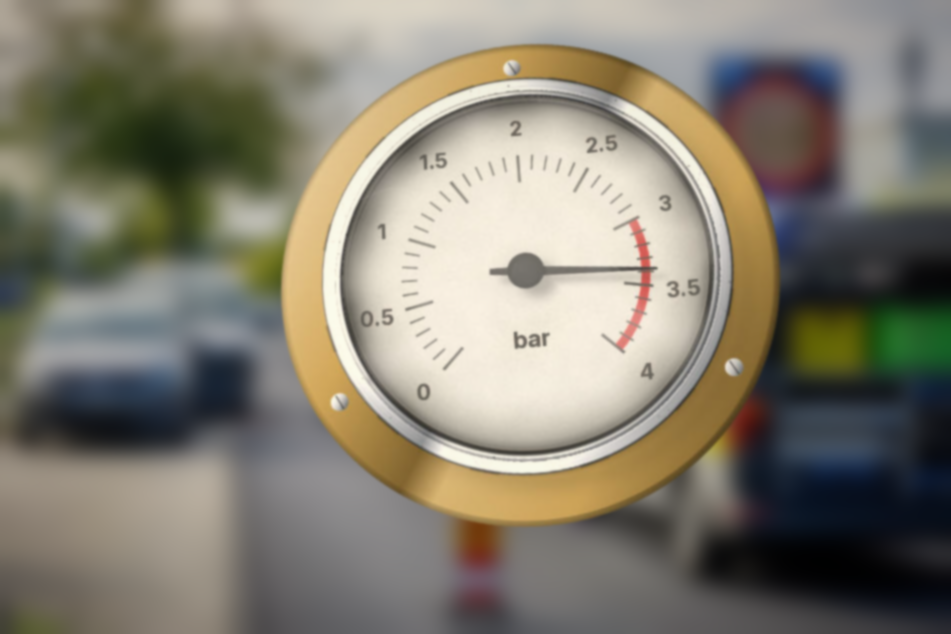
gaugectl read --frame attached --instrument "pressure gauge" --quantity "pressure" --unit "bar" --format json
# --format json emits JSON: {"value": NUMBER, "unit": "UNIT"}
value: {"value": 3.4, "unit": "bar"}
